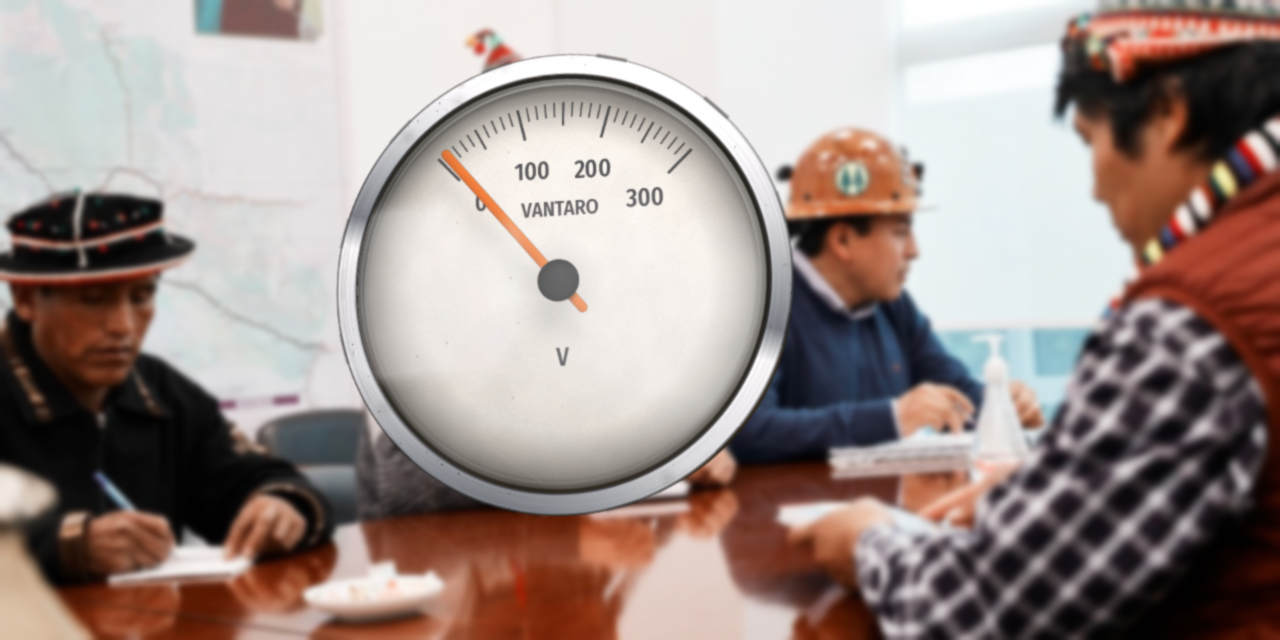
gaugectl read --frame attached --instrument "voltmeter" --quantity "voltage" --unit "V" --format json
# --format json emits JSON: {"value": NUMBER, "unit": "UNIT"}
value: {"value": 10, "unit": "V"}
